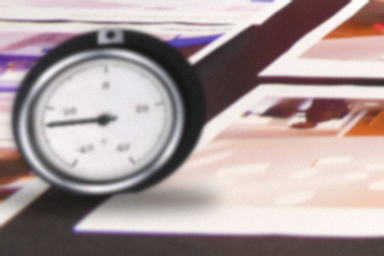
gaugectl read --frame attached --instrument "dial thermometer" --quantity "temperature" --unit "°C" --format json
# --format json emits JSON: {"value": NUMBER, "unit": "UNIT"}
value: {"value": -25, "unit": "°C"}
